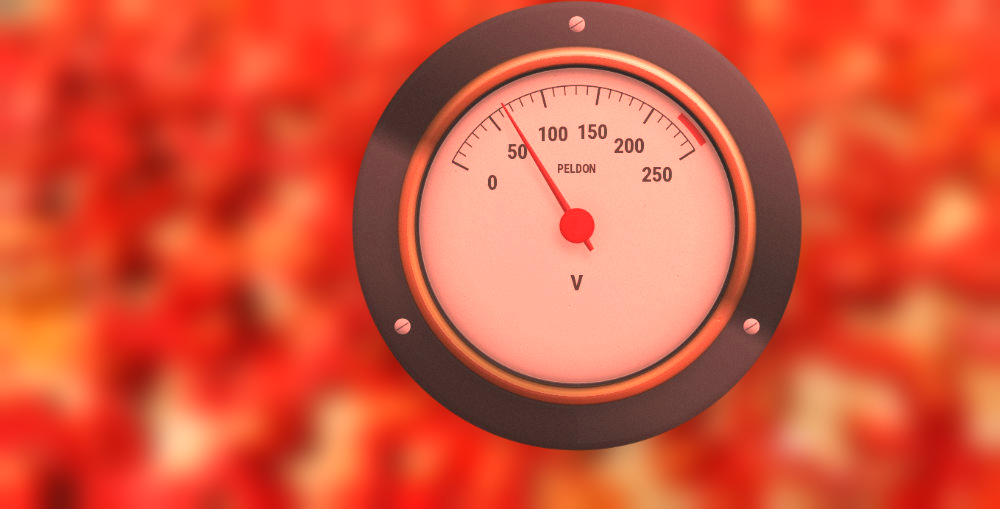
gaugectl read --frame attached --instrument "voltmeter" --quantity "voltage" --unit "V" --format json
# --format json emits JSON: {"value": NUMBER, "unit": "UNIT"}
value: {"value": 65, "unit": "V"}
